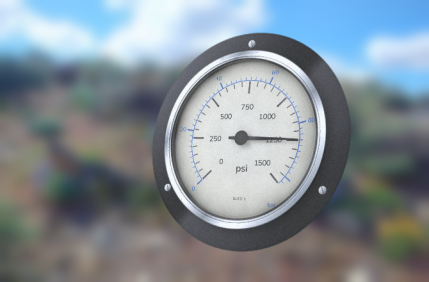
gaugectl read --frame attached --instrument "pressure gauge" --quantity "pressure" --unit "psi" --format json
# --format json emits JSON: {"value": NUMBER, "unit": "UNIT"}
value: {"value": 1250, "unit": "psi"}
